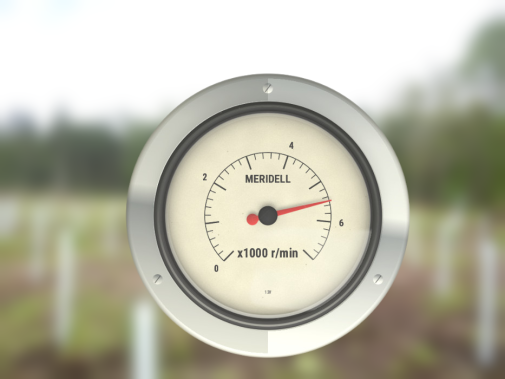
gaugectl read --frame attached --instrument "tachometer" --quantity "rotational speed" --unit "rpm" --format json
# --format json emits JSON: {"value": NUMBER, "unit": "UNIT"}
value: {"value": 5500, "unit": "rpm"}
